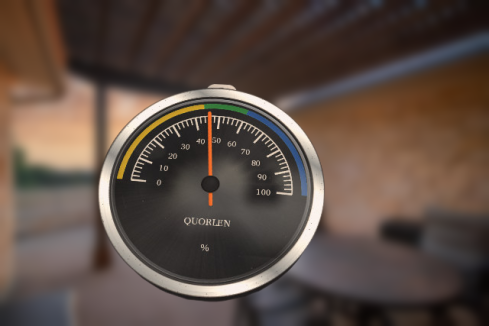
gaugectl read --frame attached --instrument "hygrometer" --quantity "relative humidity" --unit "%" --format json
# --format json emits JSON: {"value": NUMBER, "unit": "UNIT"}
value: {"value": 46, "unit": "%"}
